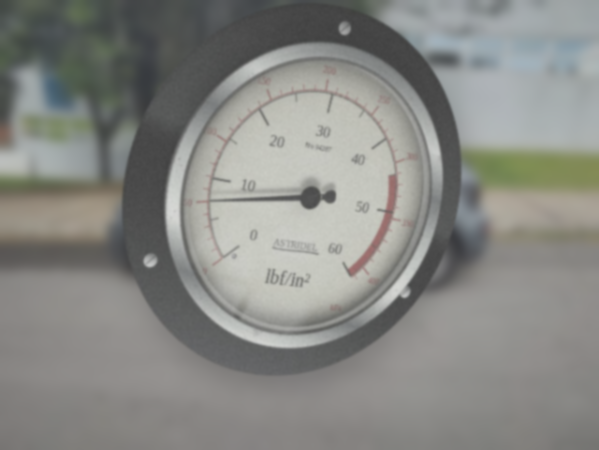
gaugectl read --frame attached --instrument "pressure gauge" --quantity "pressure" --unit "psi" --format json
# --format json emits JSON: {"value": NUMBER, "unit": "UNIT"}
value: {"value": 7.5, "unit": "psi"}
